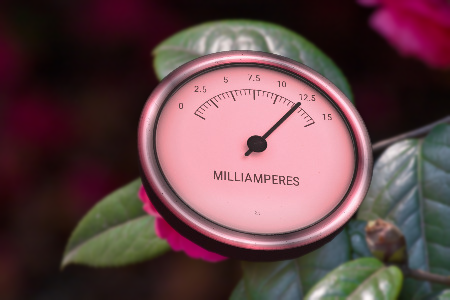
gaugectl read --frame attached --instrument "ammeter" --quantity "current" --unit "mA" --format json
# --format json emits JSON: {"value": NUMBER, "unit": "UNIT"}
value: {"value": 12.5, "unit": "mA"}
